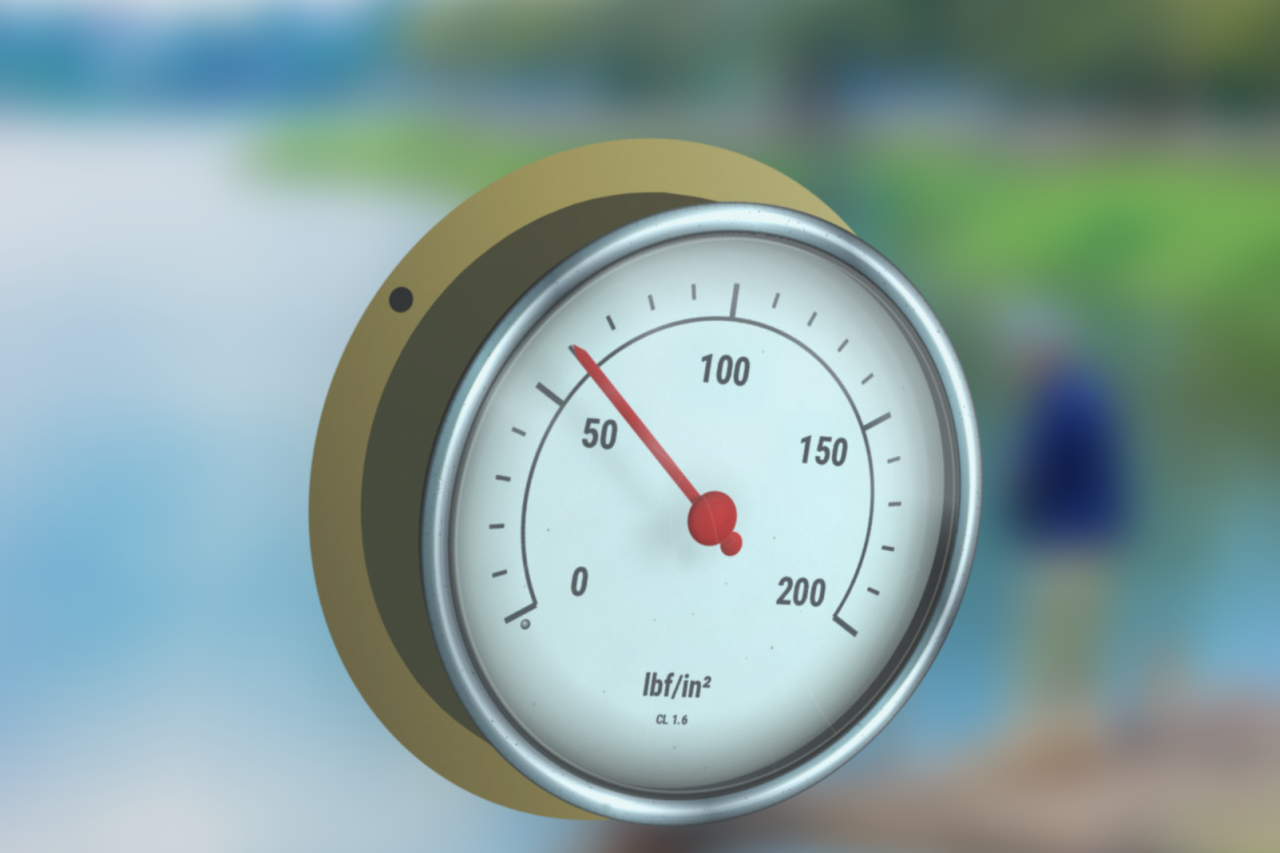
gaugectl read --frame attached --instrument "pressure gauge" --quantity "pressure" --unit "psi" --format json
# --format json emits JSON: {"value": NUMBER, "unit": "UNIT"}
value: {"value": 60, "unit": "psi"}
